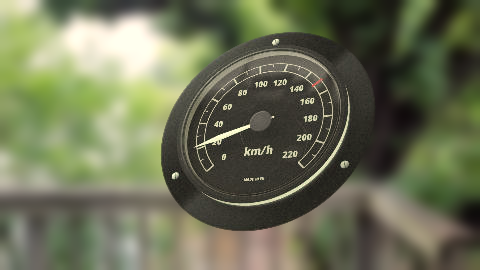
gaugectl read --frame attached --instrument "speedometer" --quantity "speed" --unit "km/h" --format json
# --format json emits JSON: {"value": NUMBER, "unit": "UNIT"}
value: {"value": 20, "unit": "km/h"}
